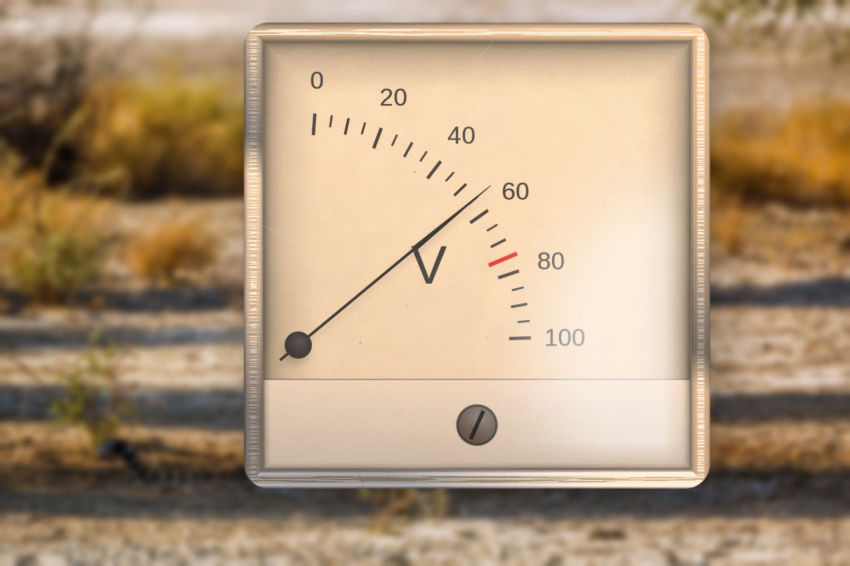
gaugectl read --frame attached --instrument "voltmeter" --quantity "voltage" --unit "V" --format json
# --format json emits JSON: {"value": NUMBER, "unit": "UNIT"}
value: {"value": 55, "unit": "V"}
